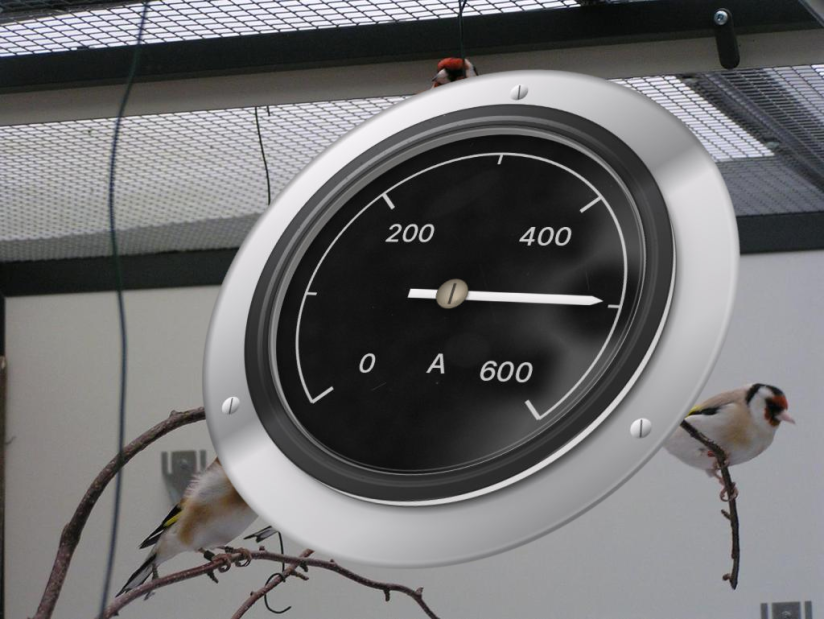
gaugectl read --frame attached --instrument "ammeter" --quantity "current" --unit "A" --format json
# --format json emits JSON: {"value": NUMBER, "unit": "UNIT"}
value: {"value": 500, "unit": "A"}
